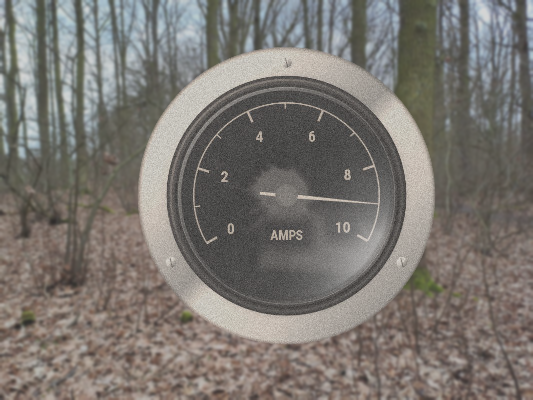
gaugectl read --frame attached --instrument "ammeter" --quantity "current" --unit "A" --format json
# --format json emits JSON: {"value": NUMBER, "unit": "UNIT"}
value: {"value": 9, "unit": "A"}
